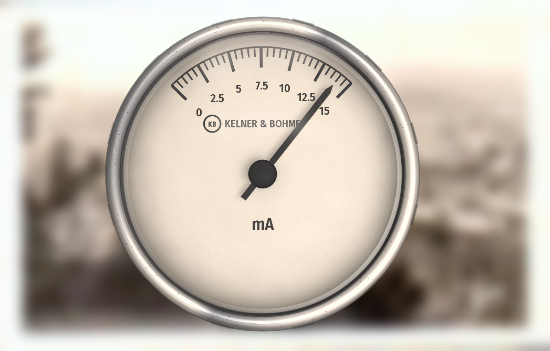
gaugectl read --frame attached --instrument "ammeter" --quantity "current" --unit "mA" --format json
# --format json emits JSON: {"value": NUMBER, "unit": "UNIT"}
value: {"value": 14, "unit": "mA"}
